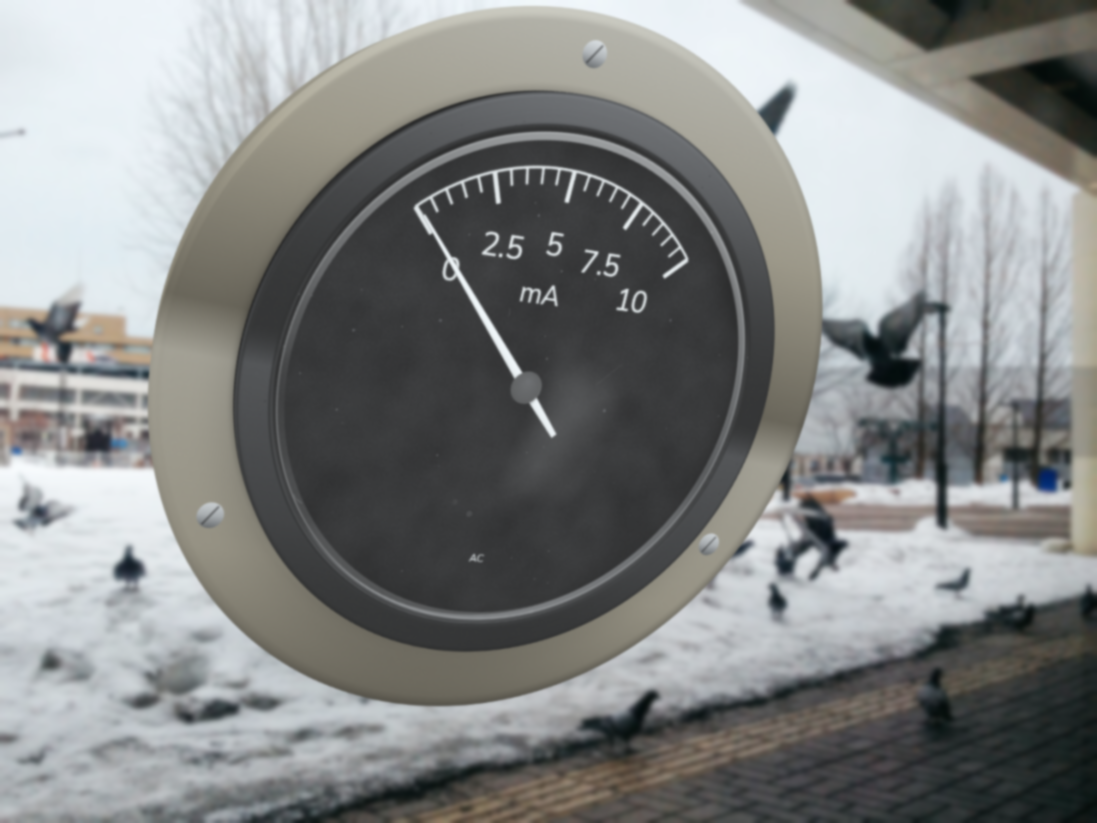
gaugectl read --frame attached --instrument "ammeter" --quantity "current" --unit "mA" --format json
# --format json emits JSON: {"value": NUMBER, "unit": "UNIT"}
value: {"value": 0, "unit": "mA"}
